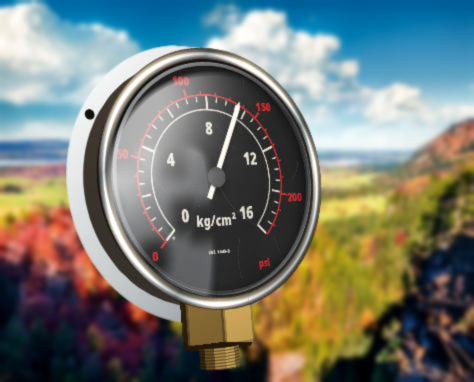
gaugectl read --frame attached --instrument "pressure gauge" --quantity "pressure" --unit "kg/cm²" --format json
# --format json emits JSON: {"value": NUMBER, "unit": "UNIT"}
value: {"value": 9.5, "unit": "kg/cm²"}
